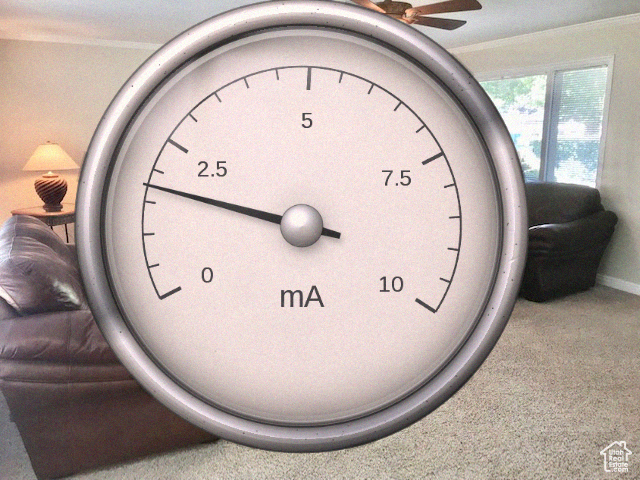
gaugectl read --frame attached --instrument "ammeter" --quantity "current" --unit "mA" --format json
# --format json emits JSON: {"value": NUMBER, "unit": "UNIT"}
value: {"value": 1.75, "unit": "mA"}
